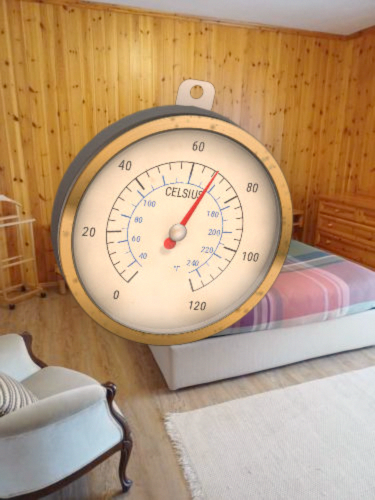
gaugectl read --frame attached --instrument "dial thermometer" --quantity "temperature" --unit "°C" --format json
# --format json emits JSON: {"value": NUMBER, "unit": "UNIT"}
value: {"value": 68, "unit": "°C"}
